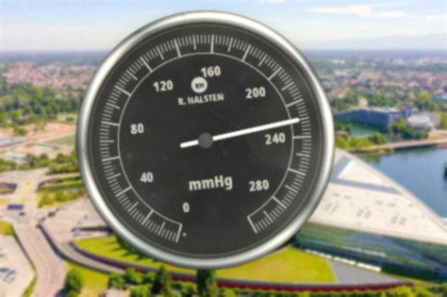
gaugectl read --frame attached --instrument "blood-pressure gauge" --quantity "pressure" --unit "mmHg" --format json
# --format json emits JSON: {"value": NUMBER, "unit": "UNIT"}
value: {"value": 230, "unit": "mmHg"}
